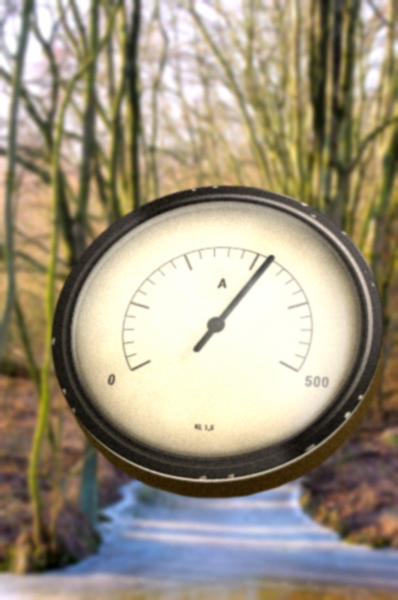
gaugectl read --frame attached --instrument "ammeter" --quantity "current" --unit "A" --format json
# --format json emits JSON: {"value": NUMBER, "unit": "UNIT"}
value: {"value": 320, "unit": "A"}
